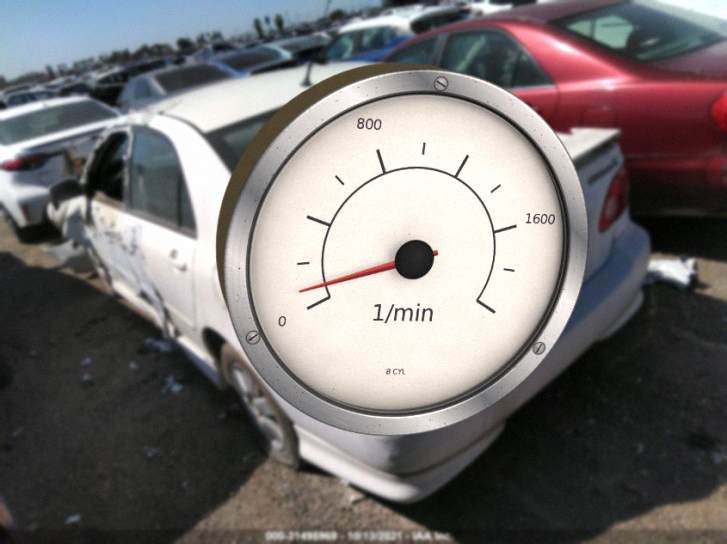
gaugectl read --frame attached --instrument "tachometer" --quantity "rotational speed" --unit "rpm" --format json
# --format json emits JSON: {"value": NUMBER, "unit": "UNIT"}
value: {"value": 100, "unit": "rpm"}
